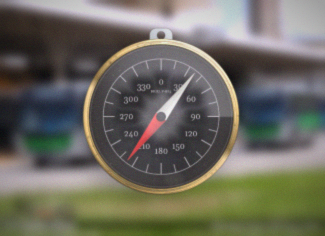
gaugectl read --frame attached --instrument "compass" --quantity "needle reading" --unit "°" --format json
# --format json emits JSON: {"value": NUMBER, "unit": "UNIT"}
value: {"value": 217.5, "unit": "°"}
